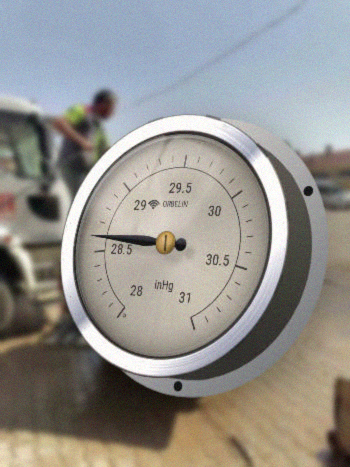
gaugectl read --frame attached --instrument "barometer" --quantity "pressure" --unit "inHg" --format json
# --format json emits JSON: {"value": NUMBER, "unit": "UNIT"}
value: {"value": 28.6, "unit": "inHg"}
